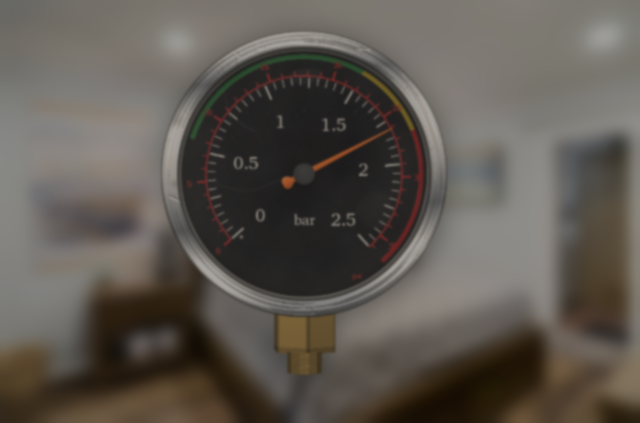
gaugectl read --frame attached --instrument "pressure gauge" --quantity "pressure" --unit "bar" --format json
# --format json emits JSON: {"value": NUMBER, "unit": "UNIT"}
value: {"value": 1.8, "unit": "bar"}
